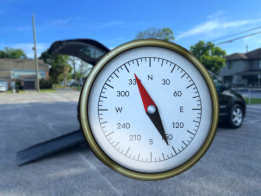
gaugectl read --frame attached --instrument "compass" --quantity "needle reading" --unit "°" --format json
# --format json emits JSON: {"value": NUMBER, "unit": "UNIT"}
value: {"value": 335, "unit": "°"}
